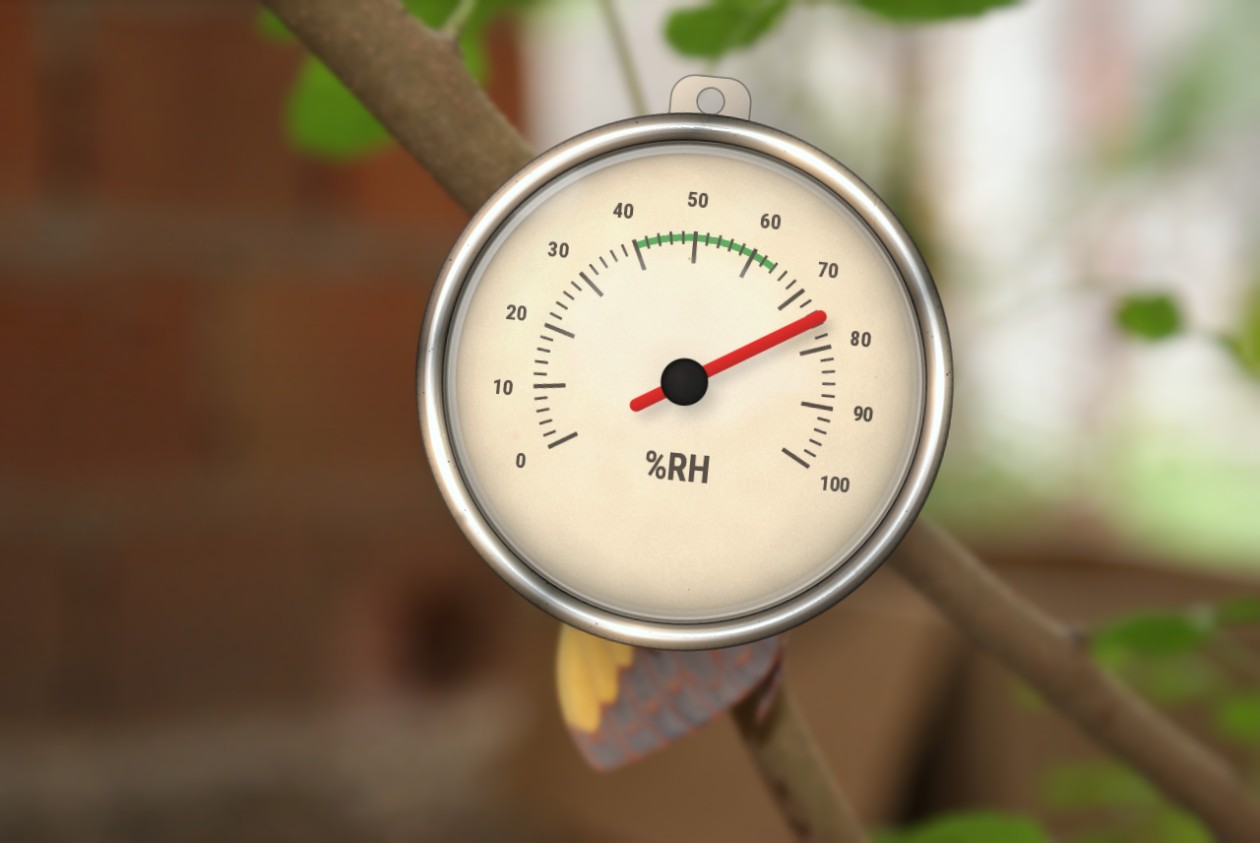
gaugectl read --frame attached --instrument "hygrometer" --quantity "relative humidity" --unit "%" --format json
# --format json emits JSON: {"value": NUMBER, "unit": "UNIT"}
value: {"value": 75, "unit": "%"}
